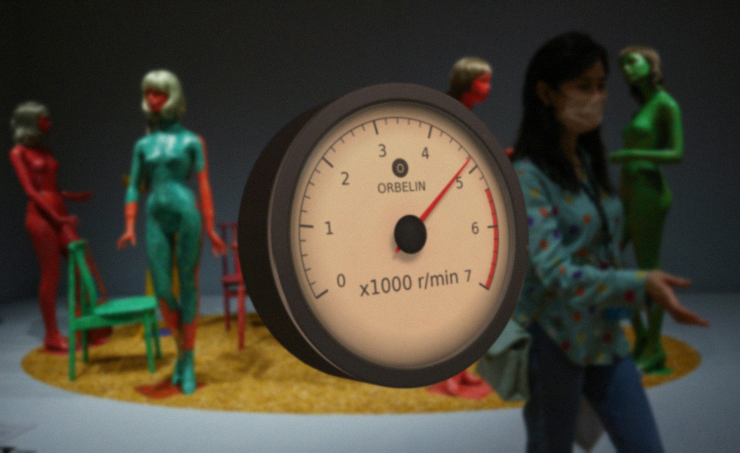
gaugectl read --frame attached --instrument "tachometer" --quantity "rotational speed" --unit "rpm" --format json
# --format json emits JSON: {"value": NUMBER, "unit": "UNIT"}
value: {"value": 4800, "unit": "rpm"}
